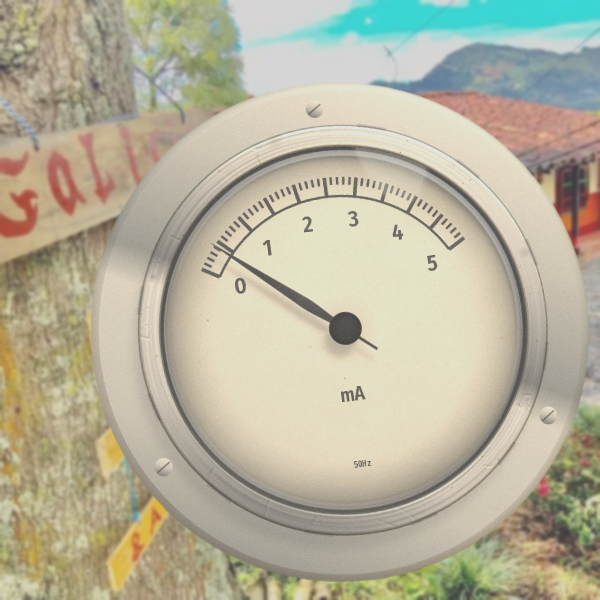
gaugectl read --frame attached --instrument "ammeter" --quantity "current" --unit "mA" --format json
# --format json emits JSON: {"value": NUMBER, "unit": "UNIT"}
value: {"value": 0.4, "unit": "mA"}
